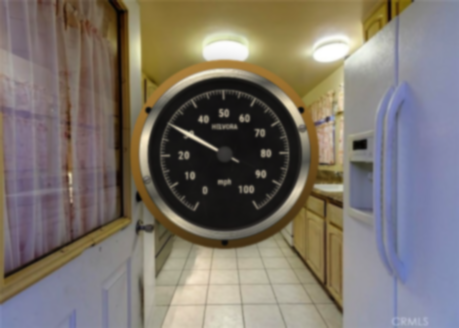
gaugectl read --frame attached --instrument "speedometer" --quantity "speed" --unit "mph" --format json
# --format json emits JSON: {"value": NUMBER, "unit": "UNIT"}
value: {"value": 30, "unit": "mph"}
